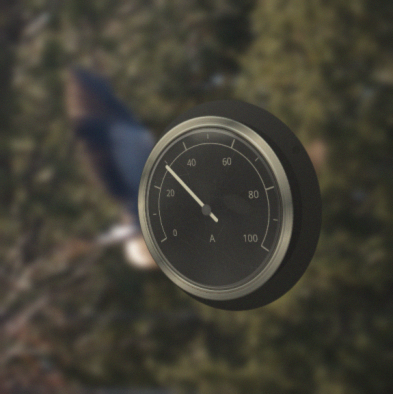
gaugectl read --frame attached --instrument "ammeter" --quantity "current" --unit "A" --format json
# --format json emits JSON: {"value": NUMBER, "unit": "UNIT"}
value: {"value": 30, "unit": "A"}
